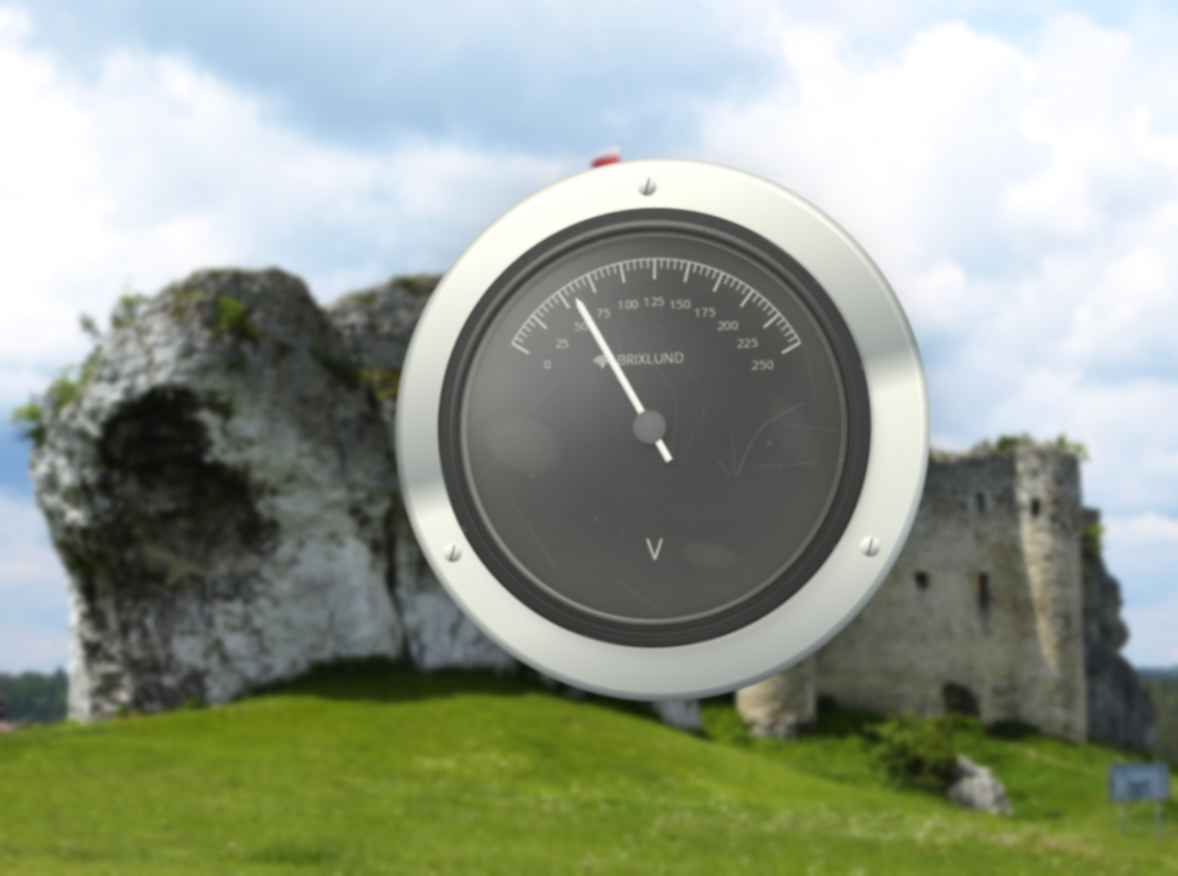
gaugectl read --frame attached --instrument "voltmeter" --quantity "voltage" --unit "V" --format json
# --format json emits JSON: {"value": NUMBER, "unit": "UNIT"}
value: {"value": 60, "unit": "V"}
